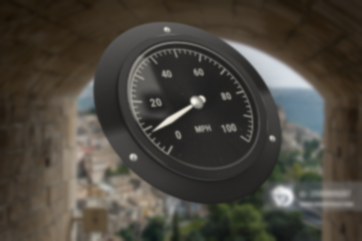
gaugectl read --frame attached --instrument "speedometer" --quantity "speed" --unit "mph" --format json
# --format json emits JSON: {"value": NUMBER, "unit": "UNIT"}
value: {"value": 8, "unit": "mph"}
